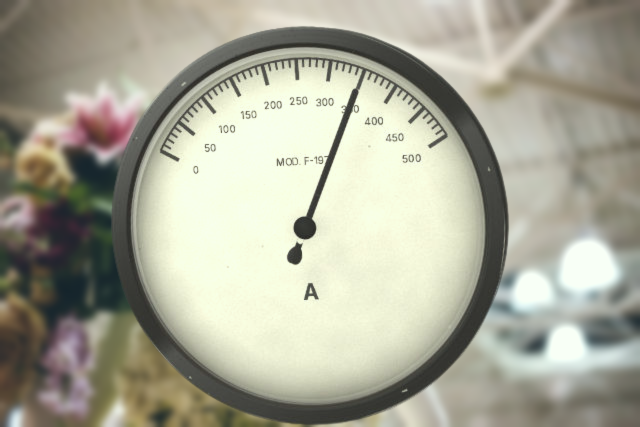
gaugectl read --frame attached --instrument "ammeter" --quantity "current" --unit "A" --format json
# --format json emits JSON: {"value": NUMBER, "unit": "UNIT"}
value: {"value": 350, "unit": "A"}
